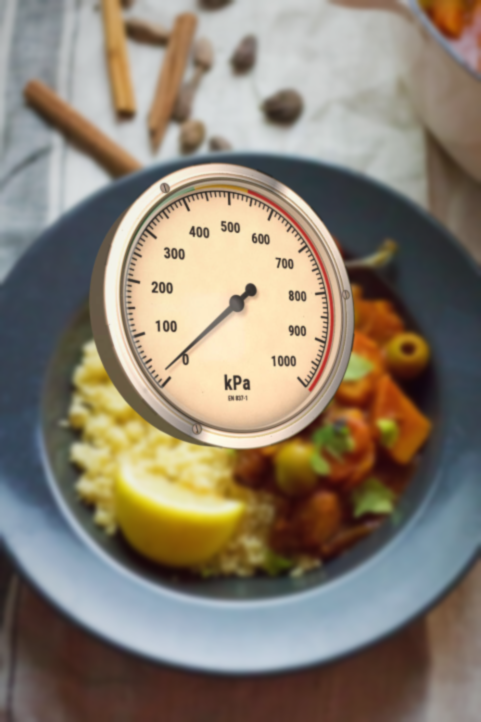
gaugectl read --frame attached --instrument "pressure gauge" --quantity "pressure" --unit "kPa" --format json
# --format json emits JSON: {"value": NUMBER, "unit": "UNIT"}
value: {"value": 20, "unit": "kPa"}
